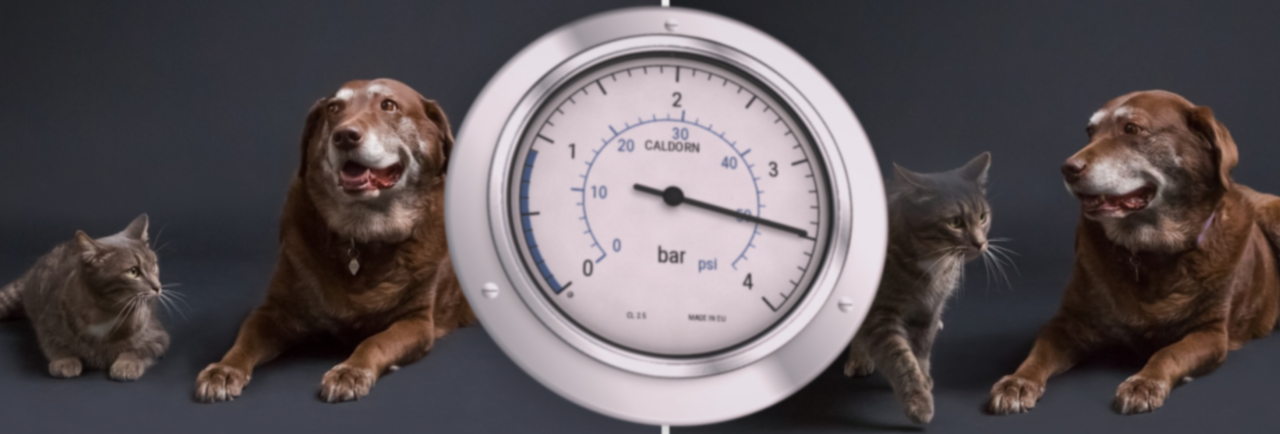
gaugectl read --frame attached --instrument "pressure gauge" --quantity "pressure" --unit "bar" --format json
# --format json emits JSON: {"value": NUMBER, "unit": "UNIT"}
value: {"value": 3.5, "unit": "bar"}
